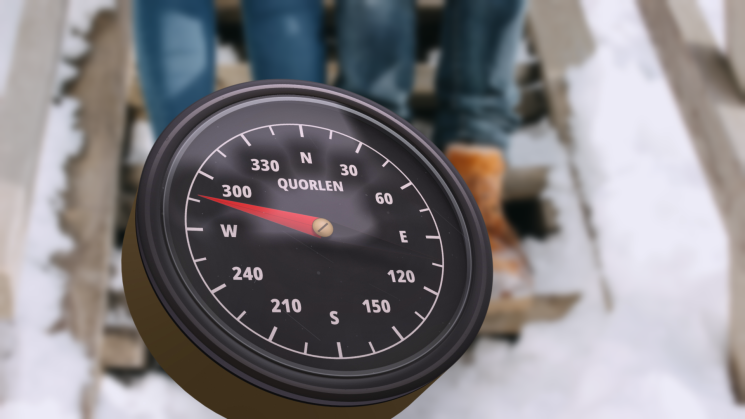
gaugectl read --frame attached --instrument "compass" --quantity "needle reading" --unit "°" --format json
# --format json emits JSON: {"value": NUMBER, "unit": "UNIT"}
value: {"value": 285, "unit": "°"}
